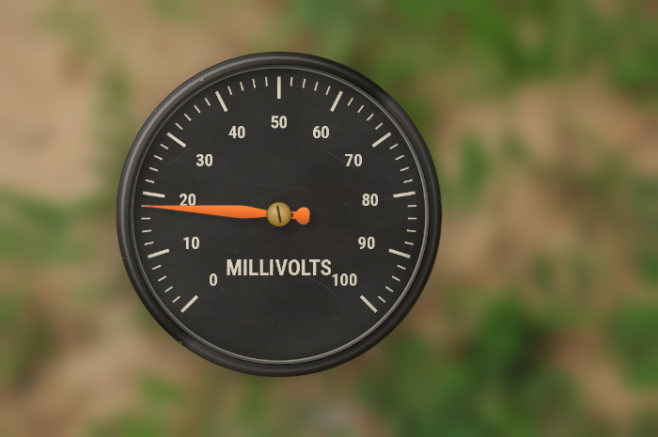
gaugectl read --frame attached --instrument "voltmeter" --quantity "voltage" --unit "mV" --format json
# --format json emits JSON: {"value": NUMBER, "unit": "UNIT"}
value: {"value": 18, "unit": "mV"}
